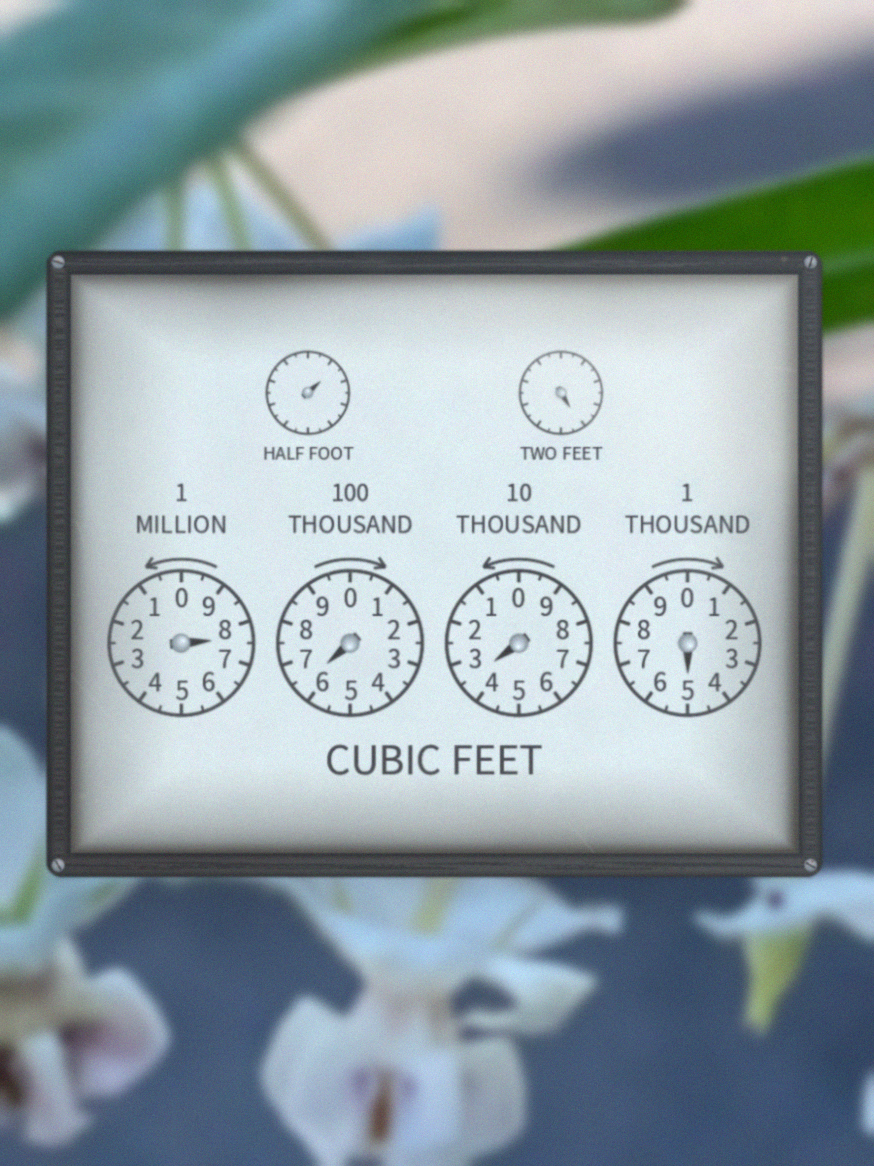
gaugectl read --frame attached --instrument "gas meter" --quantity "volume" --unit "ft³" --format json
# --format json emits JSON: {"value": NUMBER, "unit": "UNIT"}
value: {"value": 763500, "unit": "ft³"}
